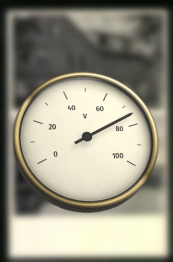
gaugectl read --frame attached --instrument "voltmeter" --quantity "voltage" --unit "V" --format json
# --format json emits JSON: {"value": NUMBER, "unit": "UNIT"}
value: {"value": 75, "unit": "V"}
